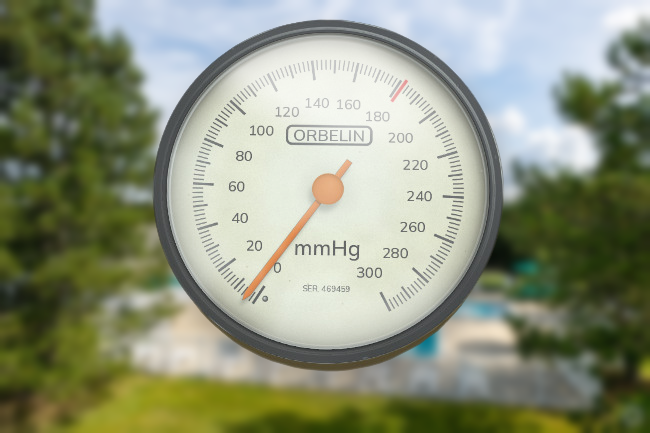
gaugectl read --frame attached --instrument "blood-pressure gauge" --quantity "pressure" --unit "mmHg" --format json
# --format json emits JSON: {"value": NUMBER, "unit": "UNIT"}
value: {"value": 4, "unit": "mmHg"}
